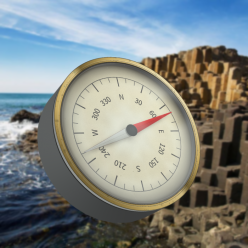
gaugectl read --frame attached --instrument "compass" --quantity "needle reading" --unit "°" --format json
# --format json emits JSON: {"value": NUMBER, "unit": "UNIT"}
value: {"value": 70, "unit": "°"}
